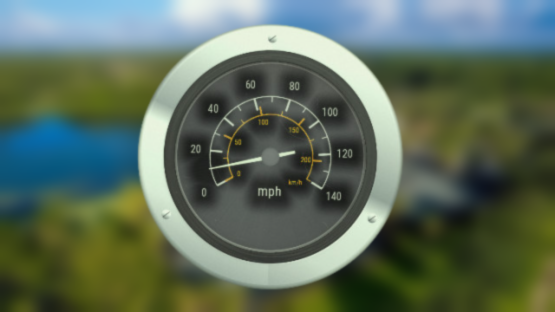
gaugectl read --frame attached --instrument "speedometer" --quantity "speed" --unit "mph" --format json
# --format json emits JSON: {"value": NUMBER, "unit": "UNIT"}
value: {"value": 10, "unit": "mph"}
